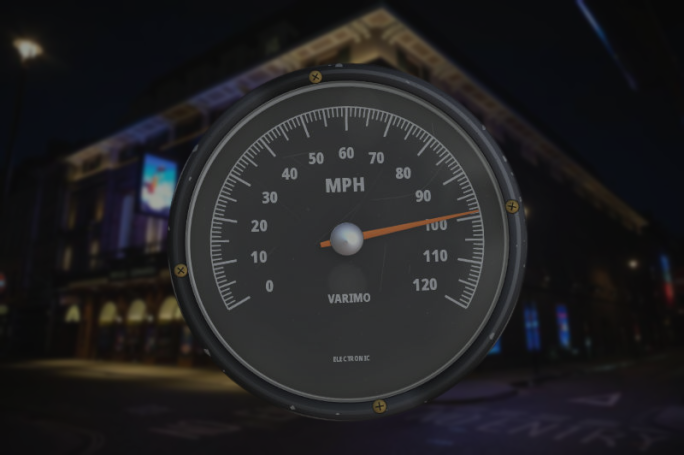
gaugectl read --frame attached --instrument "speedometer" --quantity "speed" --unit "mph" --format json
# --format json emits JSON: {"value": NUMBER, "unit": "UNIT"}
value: {"value": 99, "unit": "mph"}
